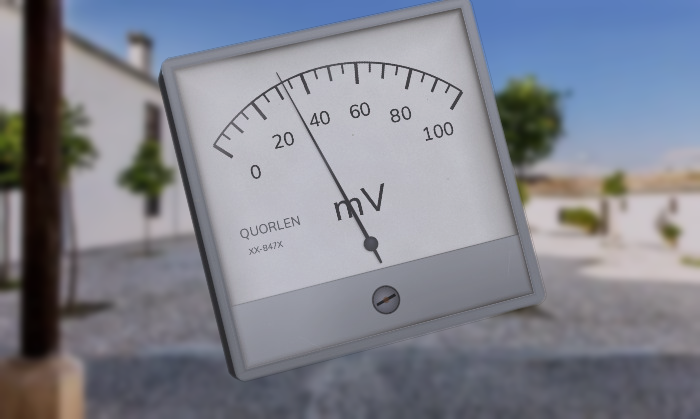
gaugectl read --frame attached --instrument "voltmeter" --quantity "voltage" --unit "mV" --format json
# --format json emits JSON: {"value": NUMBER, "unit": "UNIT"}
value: {"value": 32.5, "unit": "mV"}
